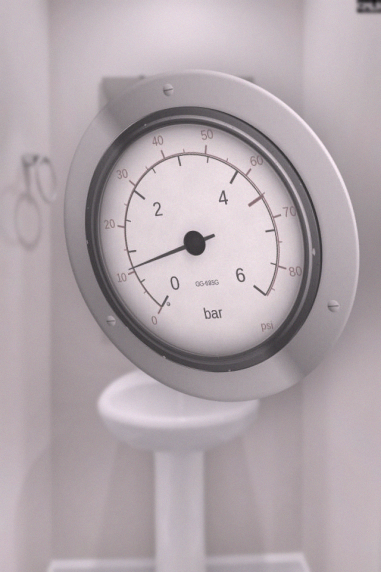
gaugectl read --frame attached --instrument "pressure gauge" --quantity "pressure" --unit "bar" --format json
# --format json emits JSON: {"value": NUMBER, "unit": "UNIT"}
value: {"value": 0.75, "unit": "bar"}
